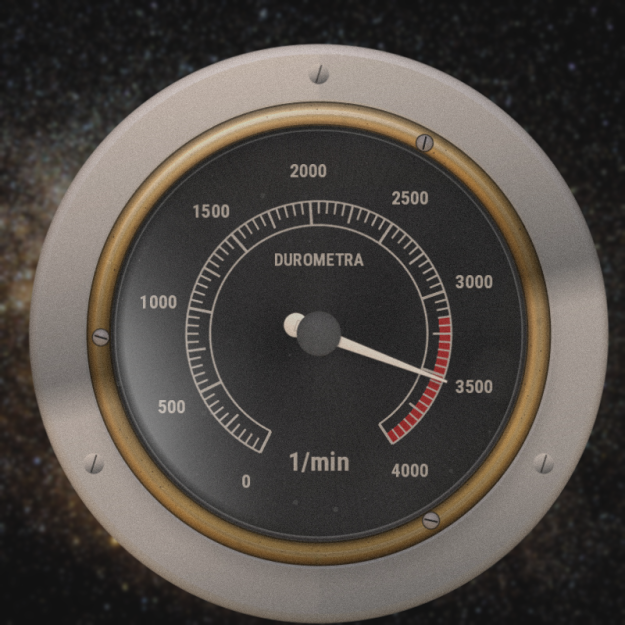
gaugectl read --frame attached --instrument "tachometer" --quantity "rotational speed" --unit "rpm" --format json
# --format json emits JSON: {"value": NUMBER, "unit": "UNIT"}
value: {"value": 3525, "unit": "rpm"}
